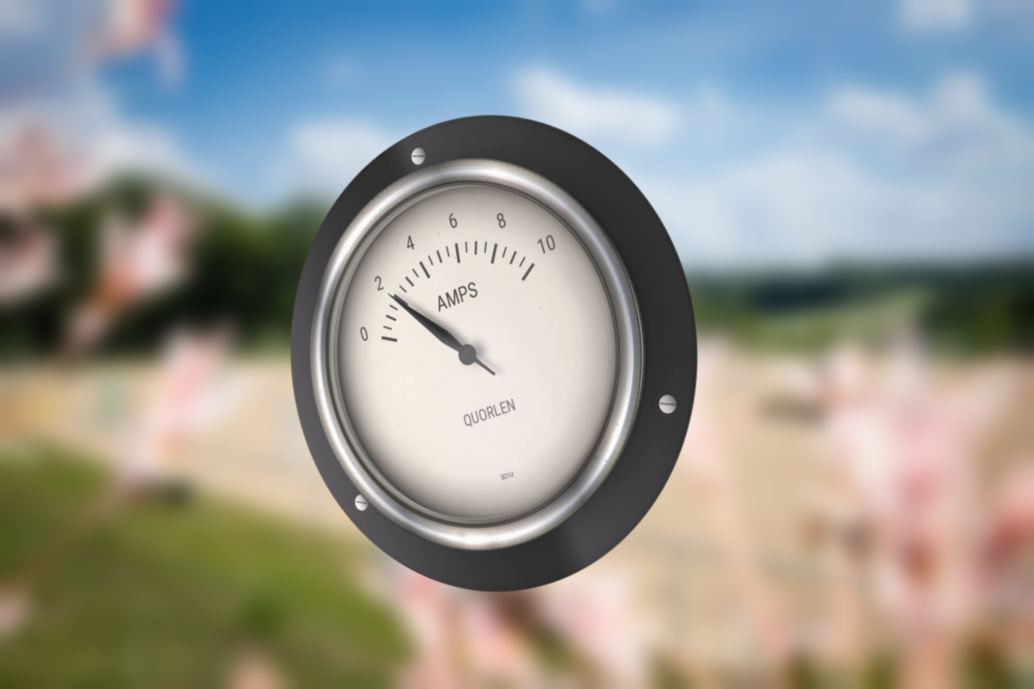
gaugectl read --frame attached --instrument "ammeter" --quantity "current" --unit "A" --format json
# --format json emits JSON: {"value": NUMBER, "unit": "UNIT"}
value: {"value": 2, "unit": "A"}
